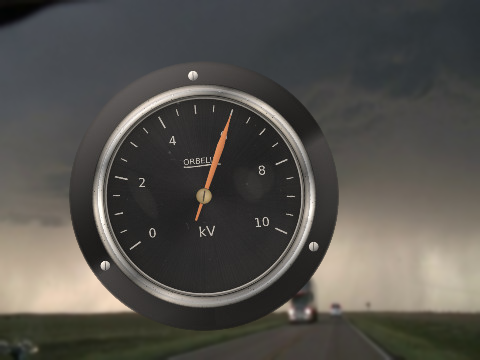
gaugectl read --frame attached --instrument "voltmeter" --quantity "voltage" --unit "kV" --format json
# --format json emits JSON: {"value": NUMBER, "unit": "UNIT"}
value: {"value": 6, "unit": "kV"}
